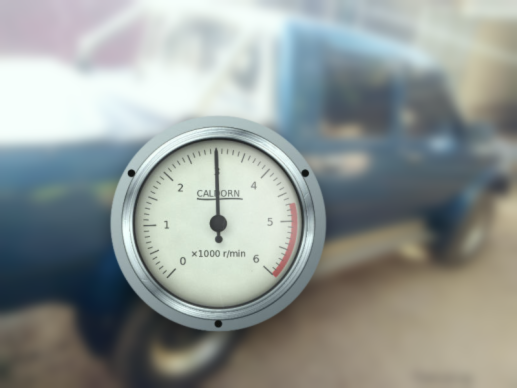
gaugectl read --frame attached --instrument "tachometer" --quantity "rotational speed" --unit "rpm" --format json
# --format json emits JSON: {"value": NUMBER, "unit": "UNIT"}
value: {"value": 3000, "unit": "rpm"}
